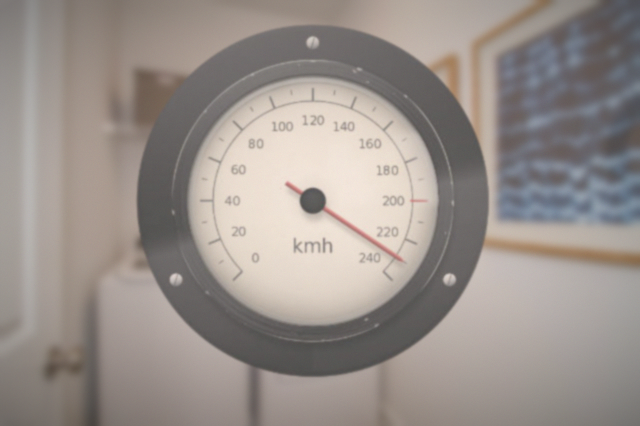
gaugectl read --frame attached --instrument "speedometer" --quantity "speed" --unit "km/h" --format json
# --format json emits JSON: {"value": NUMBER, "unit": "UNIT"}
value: {"value": 230, "unit": "km/h"}
